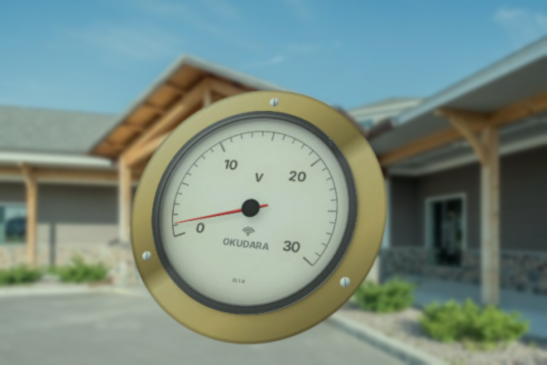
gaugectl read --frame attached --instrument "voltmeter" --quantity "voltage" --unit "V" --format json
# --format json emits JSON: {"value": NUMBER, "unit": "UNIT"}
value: {"value": 1, "unit": "V"}
